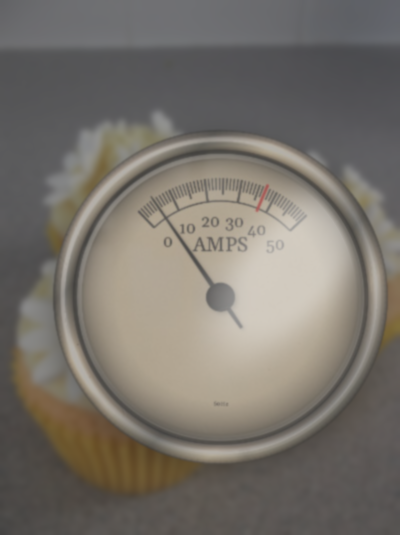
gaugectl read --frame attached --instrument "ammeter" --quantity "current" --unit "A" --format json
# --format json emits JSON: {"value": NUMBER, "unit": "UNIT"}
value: {"value": 5, "unit": "A"}
